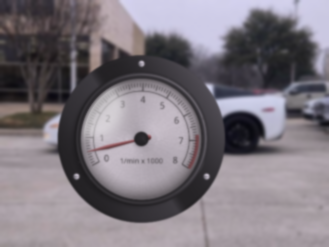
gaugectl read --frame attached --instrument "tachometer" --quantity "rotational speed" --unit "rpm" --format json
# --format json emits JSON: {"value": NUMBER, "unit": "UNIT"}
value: {"value": 500, "unit": "rpm"}
